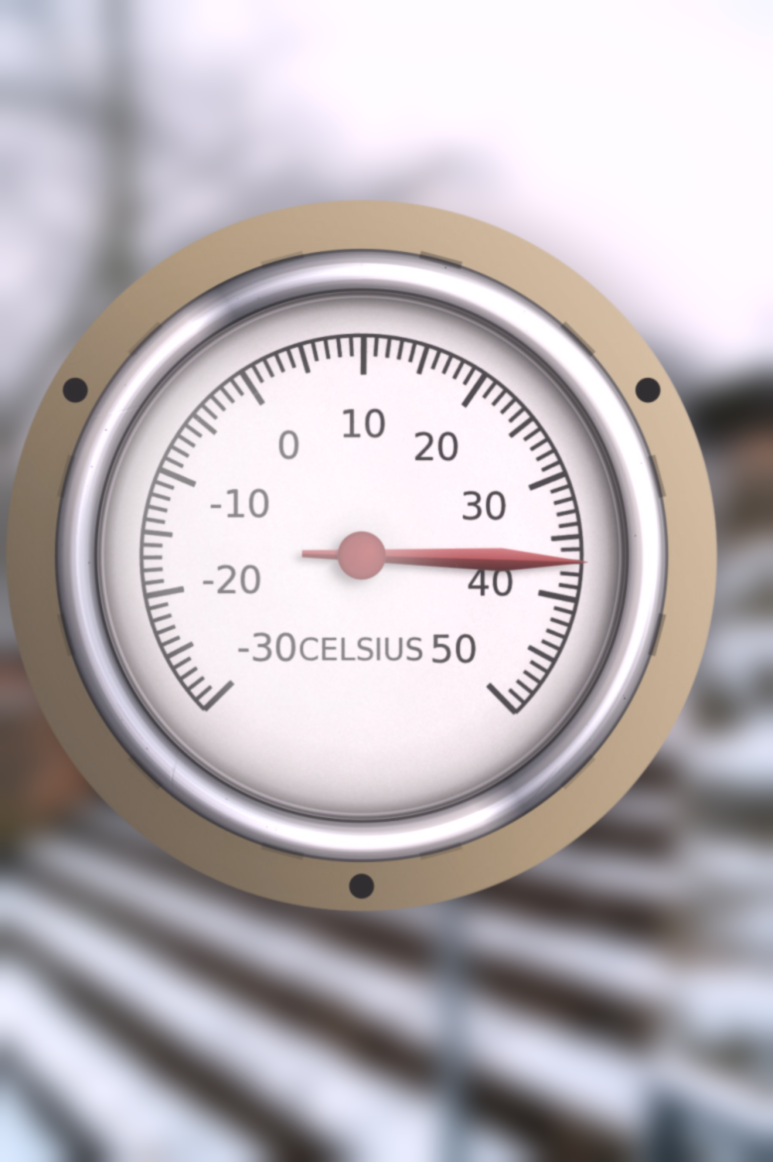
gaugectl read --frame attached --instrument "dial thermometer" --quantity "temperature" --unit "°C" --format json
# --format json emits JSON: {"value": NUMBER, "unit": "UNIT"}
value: {"value": 37, "unit": "°C"}
